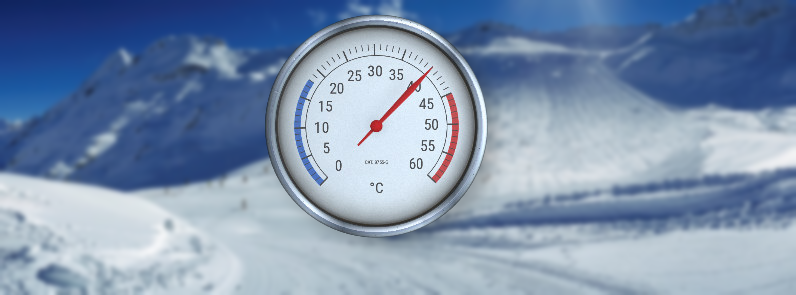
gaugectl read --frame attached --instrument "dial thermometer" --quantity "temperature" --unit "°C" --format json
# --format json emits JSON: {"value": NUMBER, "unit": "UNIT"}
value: {"value": 40, "unit": "°C"}
